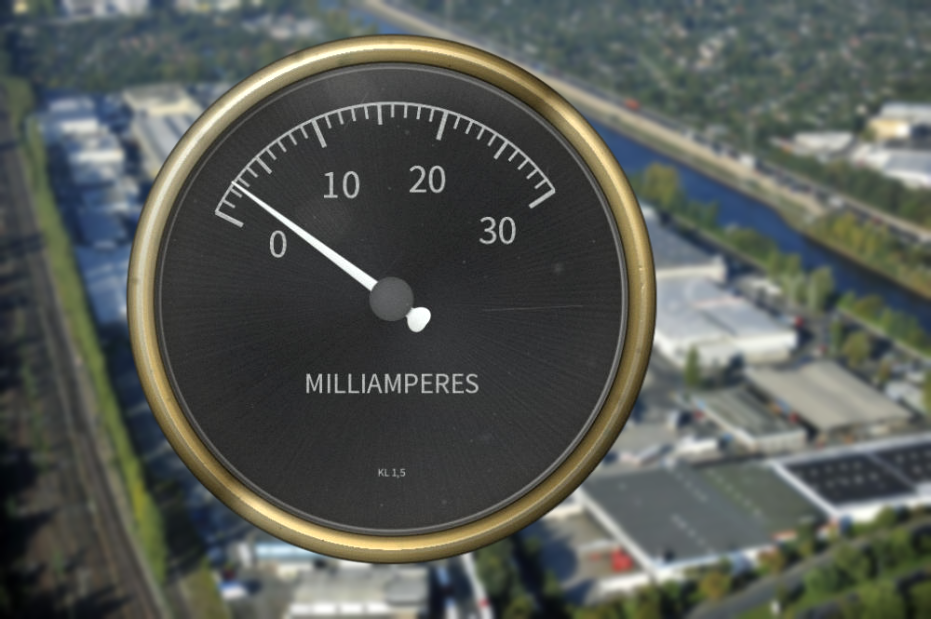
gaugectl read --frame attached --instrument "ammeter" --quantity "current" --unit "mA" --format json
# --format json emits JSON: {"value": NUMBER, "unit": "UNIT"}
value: {"value": 2.5, "unit": "mA"}
